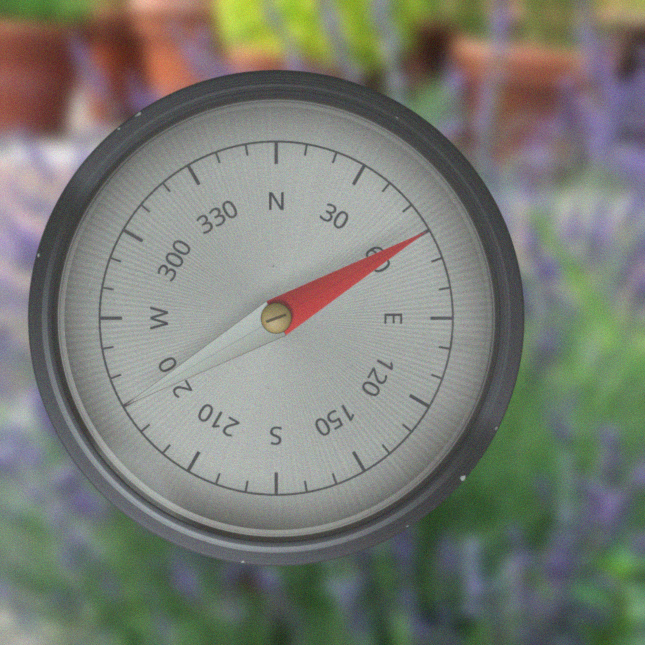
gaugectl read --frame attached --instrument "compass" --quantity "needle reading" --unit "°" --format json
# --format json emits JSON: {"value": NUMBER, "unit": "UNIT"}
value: {"value": 60, "unit": "°"}
